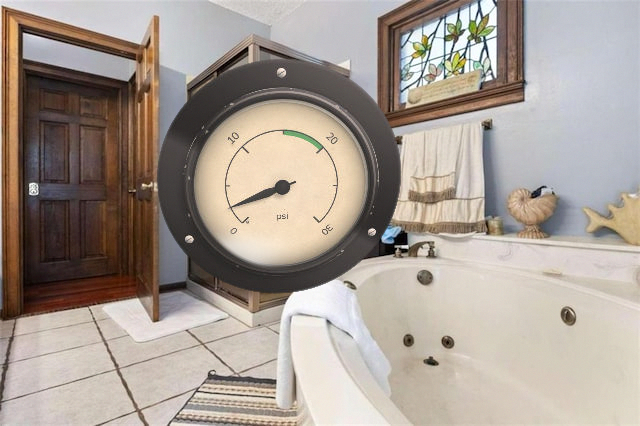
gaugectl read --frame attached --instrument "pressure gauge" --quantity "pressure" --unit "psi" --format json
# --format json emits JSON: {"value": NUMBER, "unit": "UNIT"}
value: {"value": 2.5, "unit": "psi"}
